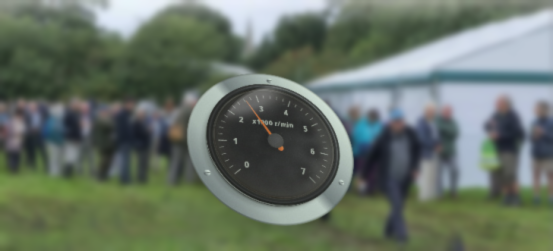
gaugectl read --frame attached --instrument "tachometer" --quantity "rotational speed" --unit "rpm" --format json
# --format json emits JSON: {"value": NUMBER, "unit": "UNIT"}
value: {"value": 2600, "unit": "rpm"}
